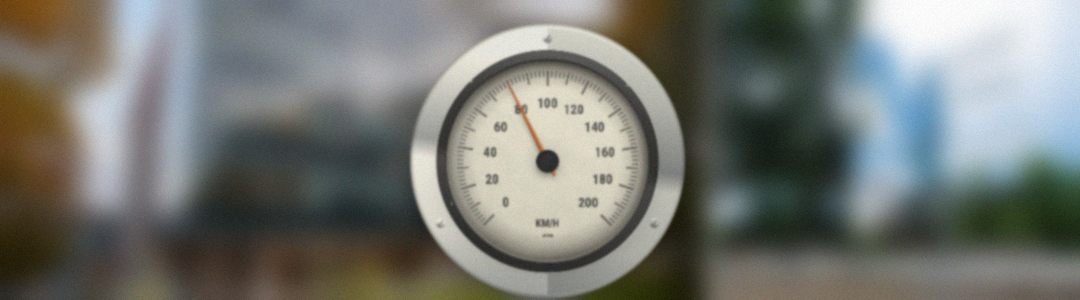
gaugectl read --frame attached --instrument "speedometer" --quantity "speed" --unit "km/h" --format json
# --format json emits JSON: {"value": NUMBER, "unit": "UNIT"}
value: {"value": 80, "unit": "km/h"}
